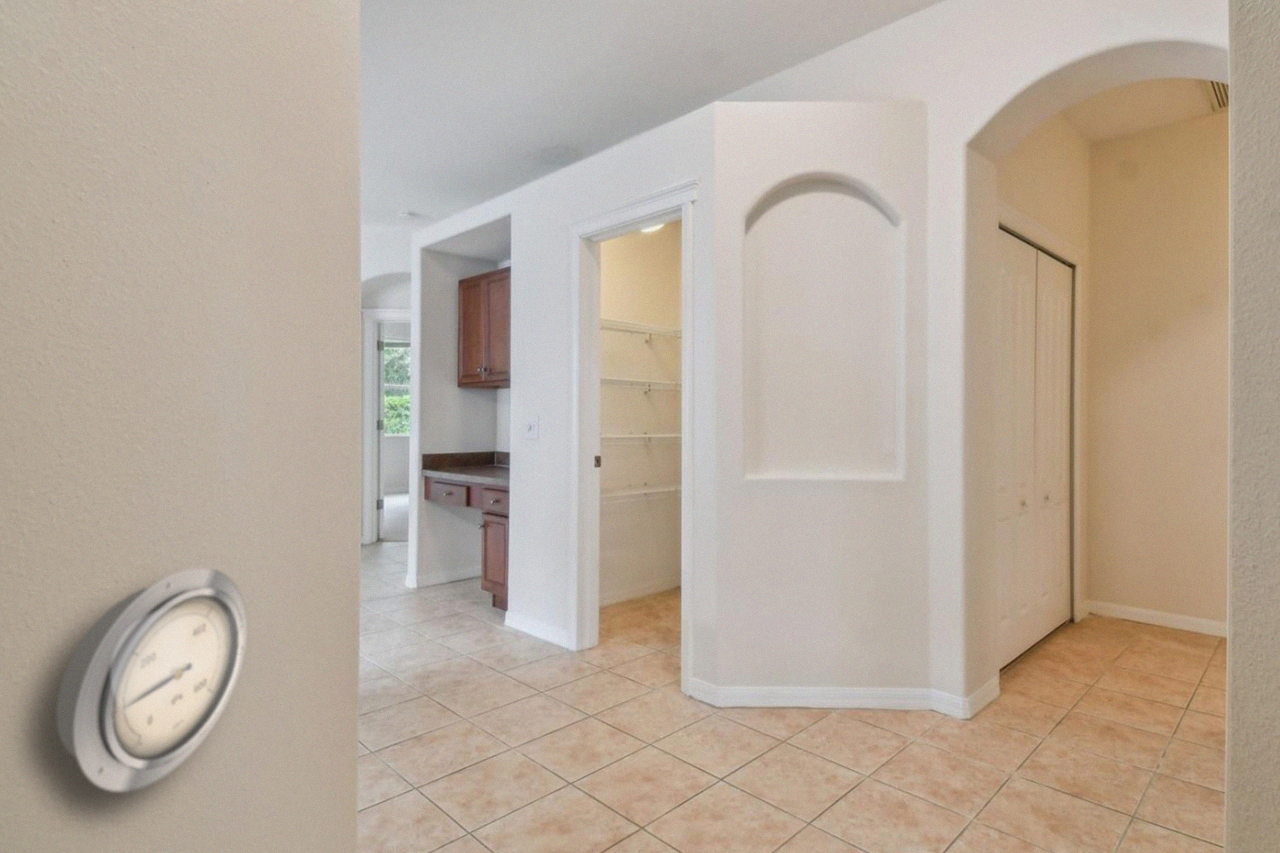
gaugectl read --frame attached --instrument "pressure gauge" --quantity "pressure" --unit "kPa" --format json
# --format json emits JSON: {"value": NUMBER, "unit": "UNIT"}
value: {"value": 100, "unit": "kPa"}
